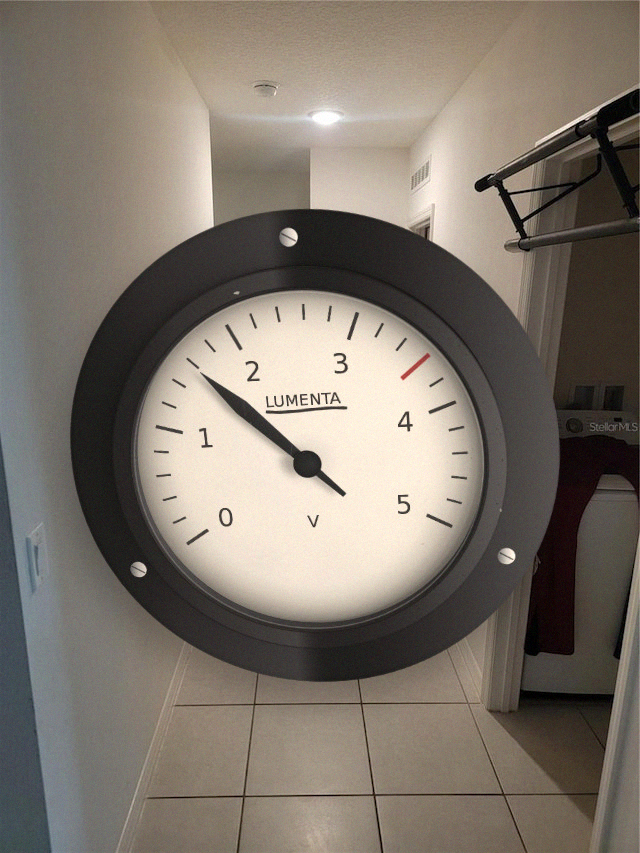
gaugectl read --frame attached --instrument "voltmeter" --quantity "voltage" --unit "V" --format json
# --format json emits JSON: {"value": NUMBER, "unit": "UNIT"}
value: {"value": 1.6, "unit": "V"}
